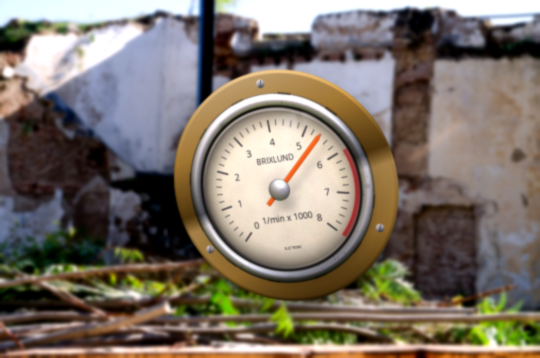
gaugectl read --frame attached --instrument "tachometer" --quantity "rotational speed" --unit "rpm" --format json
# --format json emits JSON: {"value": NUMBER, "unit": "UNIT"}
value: {"value": 5400, "unit": "rpm"}
